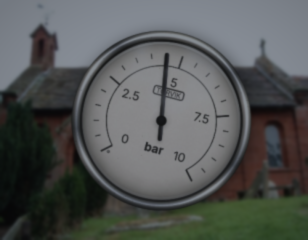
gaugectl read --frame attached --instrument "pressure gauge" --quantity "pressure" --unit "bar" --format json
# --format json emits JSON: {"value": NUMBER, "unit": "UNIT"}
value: {"value": 4.5, "unit": "bar"}
